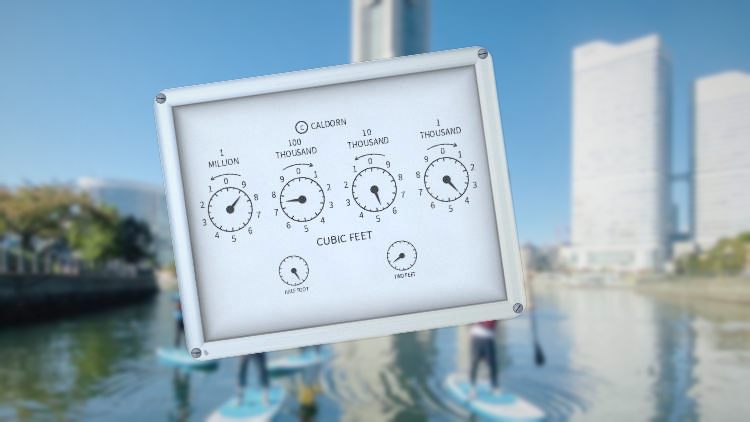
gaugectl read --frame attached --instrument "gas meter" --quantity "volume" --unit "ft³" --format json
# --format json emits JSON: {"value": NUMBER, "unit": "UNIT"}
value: {"value": 875400, "unit": "ft³"}
